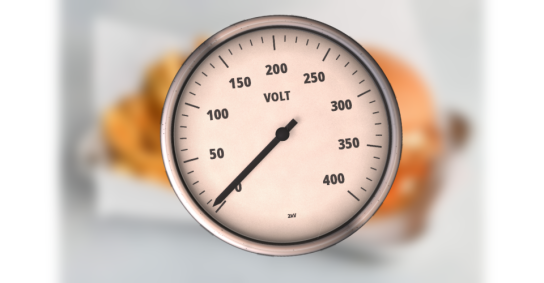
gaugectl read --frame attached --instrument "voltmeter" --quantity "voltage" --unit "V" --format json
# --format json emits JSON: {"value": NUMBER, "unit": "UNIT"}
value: {"value": 5, "unit": "V"}
